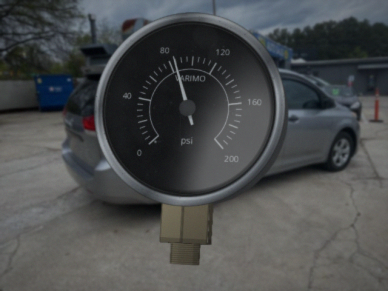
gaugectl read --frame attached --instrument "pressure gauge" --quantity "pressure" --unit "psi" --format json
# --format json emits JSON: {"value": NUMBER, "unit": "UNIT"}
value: {"value": 85, "unit": "psi"}
